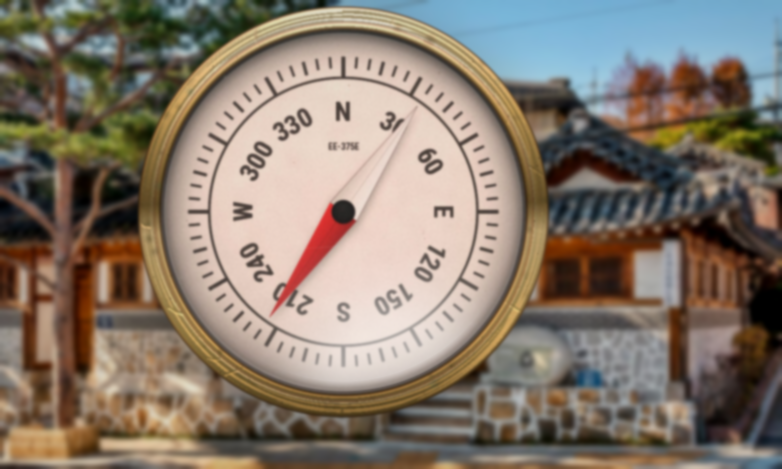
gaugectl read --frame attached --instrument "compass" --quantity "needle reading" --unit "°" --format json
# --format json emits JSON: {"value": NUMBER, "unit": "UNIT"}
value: {"value": 215, "unit": "°"}
